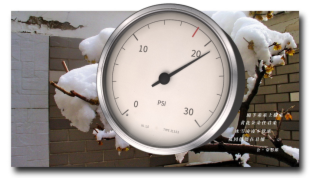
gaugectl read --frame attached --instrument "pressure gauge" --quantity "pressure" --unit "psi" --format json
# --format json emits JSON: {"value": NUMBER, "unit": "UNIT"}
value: {"value": 21, "unit": "psi"}
